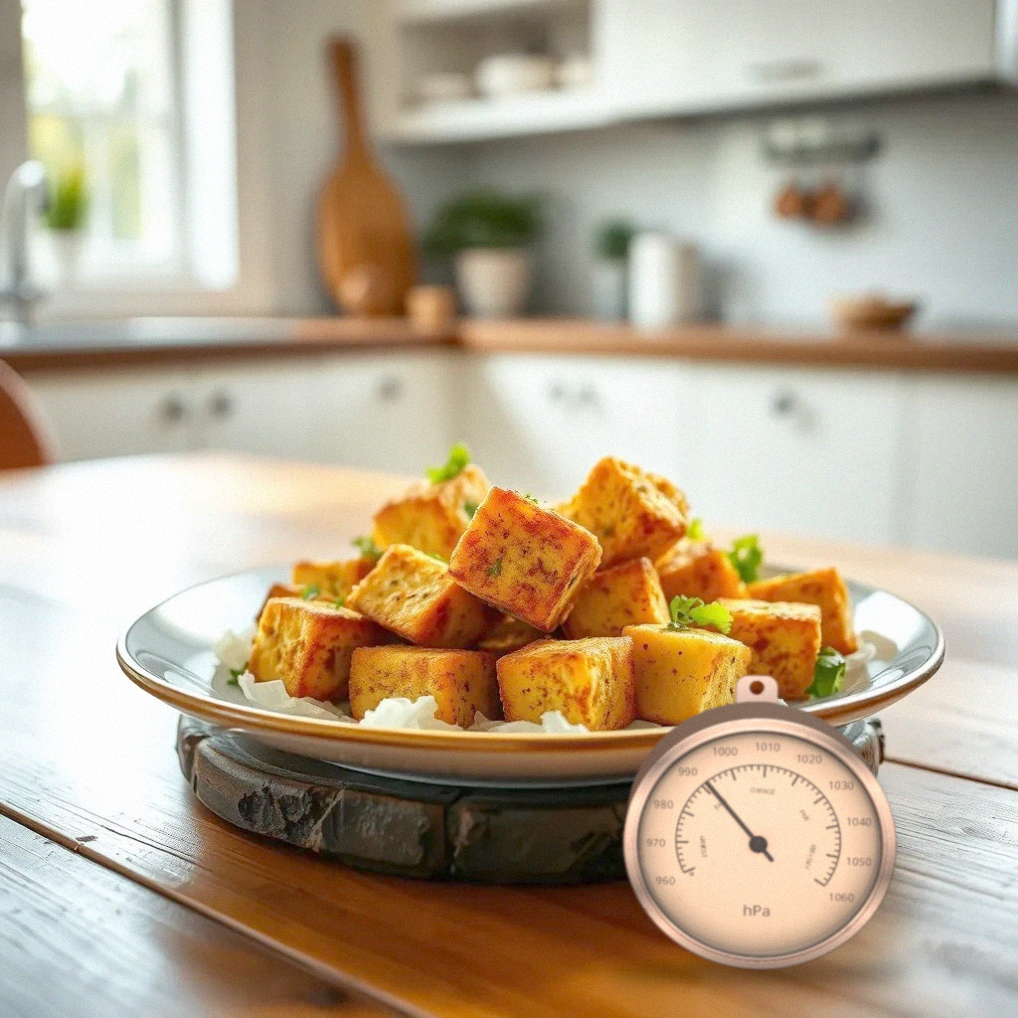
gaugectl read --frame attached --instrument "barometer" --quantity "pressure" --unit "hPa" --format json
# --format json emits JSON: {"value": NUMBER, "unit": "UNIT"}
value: {"value": 992, "unit": "hPa"}
